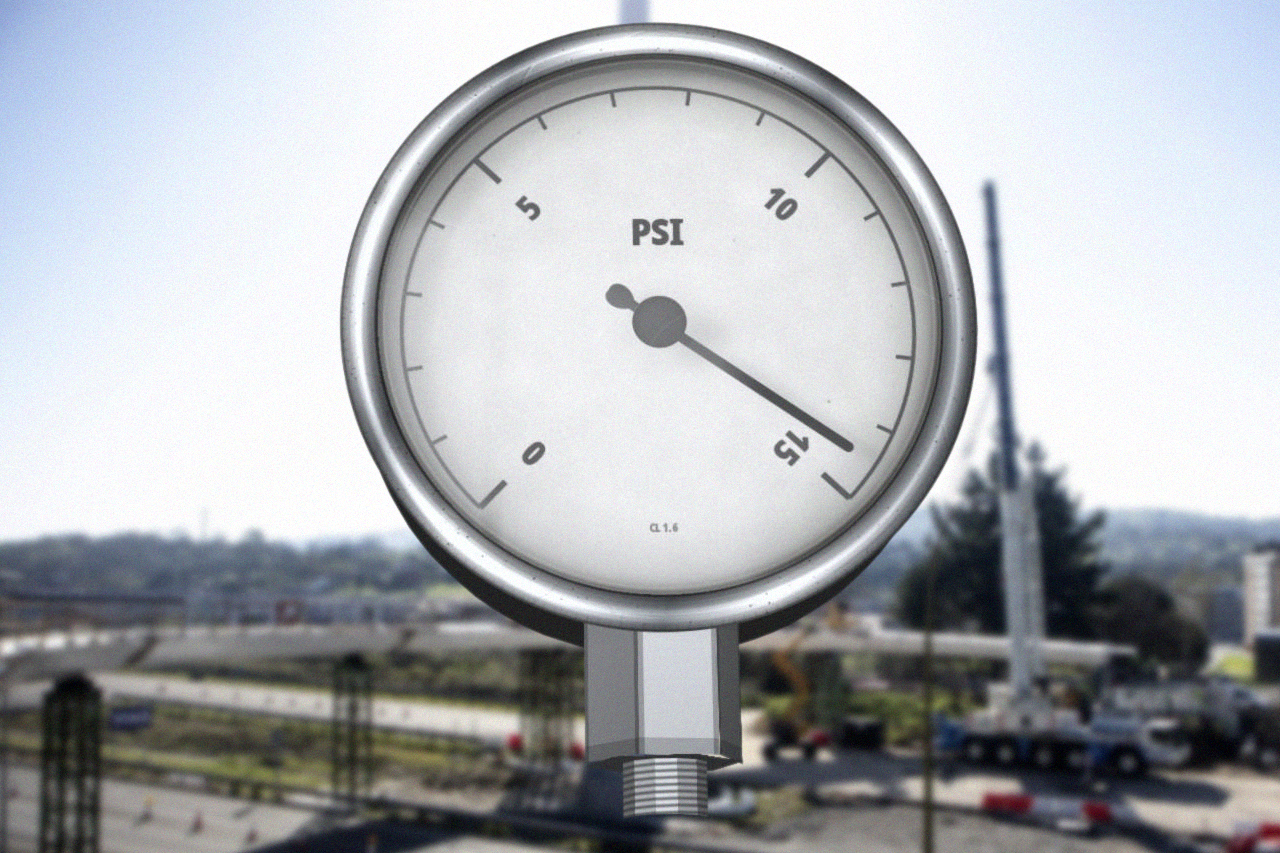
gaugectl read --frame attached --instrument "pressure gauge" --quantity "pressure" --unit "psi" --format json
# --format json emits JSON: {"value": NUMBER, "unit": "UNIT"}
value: {"value": 14.5, "unit": "psi"}
